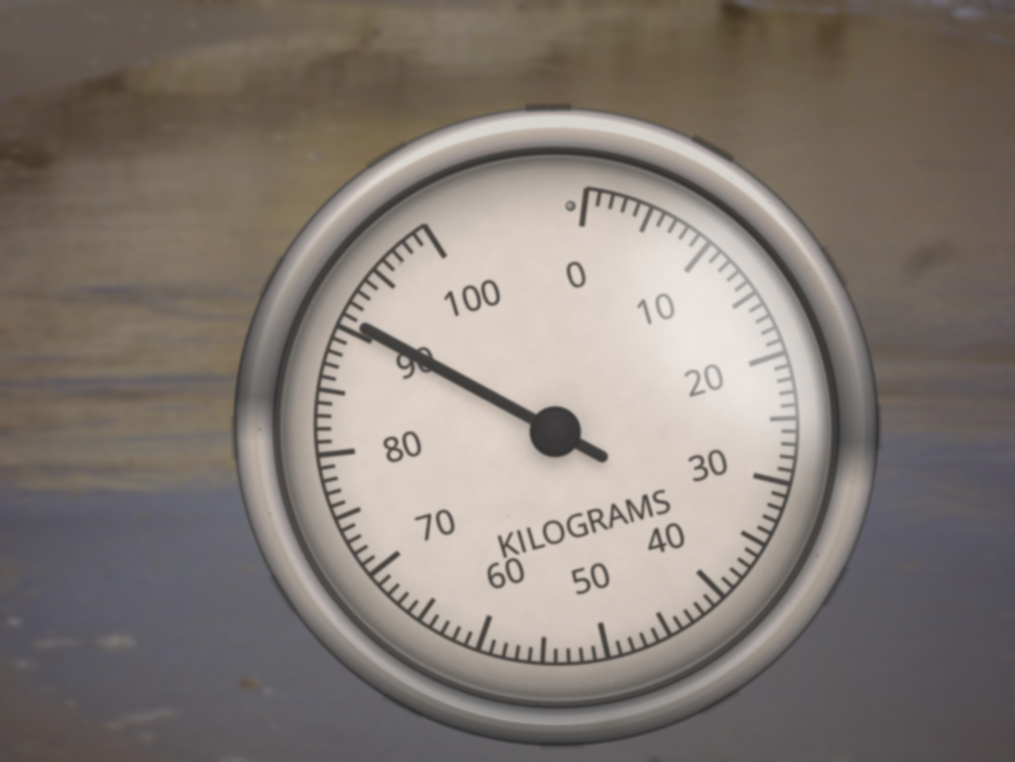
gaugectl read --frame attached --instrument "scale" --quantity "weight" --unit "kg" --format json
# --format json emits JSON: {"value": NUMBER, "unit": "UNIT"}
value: {"value": 91, "unit": "kg"}
